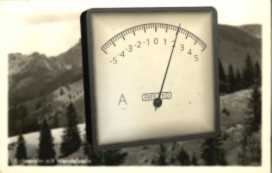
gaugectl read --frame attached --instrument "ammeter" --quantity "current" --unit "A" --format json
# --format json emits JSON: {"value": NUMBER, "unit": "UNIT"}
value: {"value": 2, "unit": "A"}
